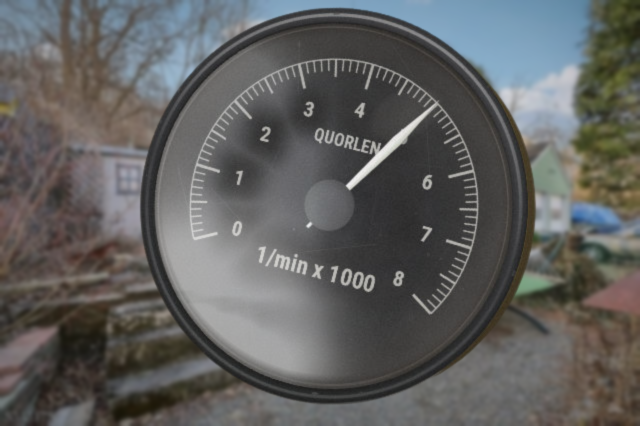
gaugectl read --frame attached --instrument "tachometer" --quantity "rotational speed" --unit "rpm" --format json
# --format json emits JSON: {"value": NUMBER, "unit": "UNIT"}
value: {"value": 5000, "unit": "rpm"}
